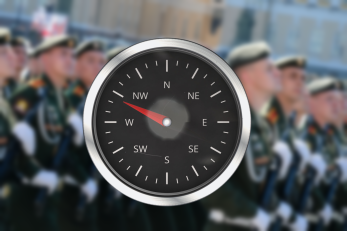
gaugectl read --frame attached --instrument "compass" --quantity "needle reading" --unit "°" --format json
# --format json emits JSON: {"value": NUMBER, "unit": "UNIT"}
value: {"value": 295, "unit": "°"}
